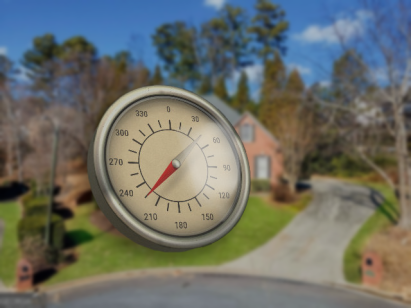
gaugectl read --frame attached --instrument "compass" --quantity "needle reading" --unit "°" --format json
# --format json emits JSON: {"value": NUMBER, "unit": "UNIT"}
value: {"value": 225, "unit": "°"}
